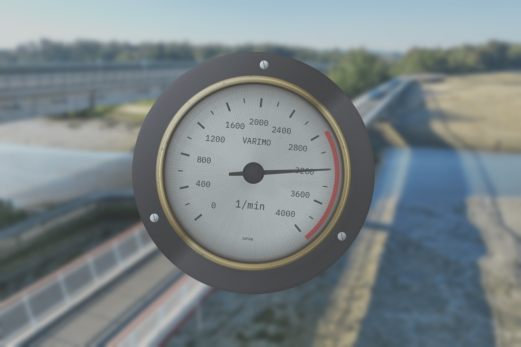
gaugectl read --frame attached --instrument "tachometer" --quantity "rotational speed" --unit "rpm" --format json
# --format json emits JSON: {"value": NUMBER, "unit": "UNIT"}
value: {"value": 3200, "unit": "rpm"}
